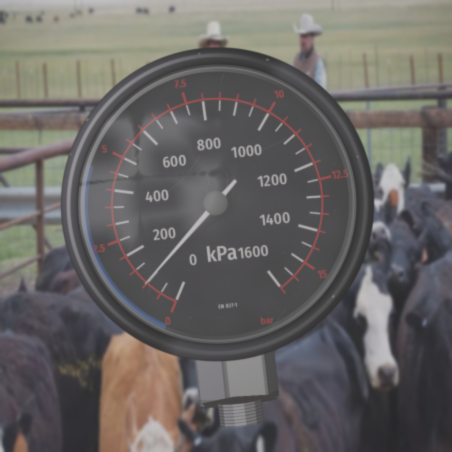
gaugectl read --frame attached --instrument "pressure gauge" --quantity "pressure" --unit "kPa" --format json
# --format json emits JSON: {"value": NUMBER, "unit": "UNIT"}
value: {"value": 100, "unit": "kPa"}
